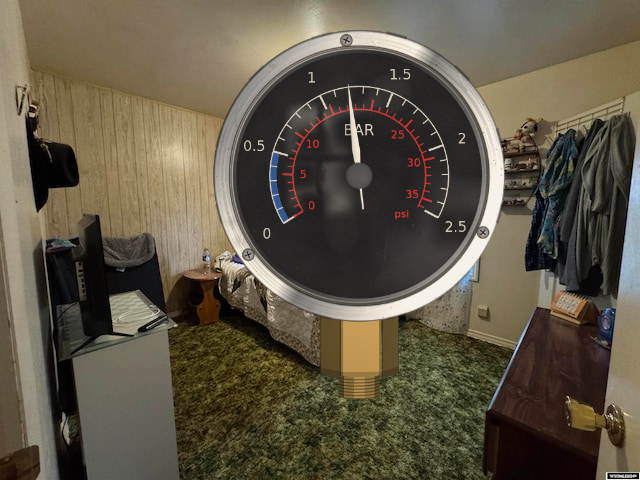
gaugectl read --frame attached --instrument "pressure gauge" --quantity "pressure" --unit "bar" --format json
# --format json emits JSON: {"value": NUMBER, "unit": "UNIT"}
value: {"value": 1.2, "unit": "bar"}
